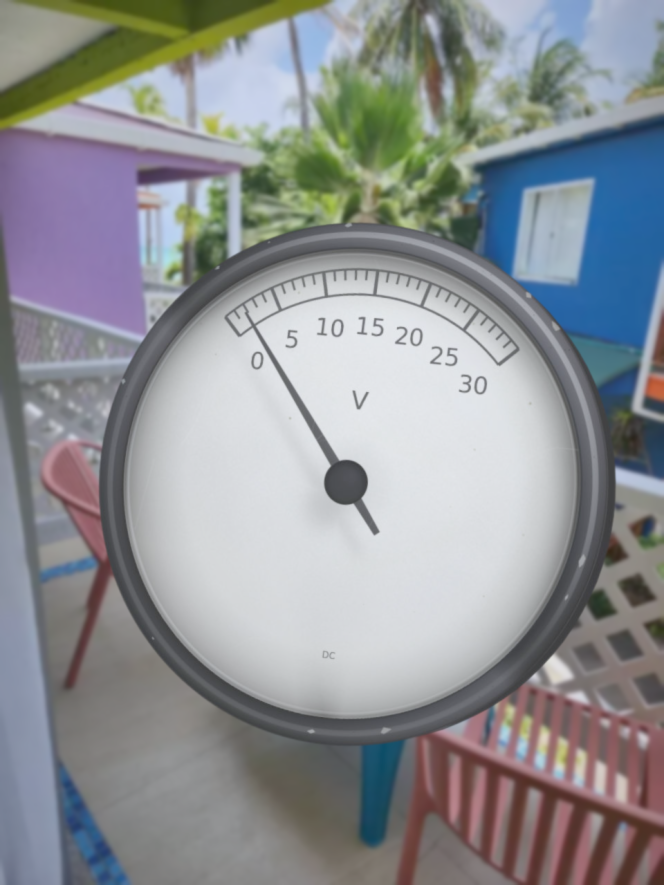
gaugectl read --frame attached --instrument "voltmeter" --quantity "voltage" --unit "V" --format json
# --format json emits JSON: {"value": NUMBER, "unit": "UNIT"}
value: {"value": 2, "unit": "V"}
